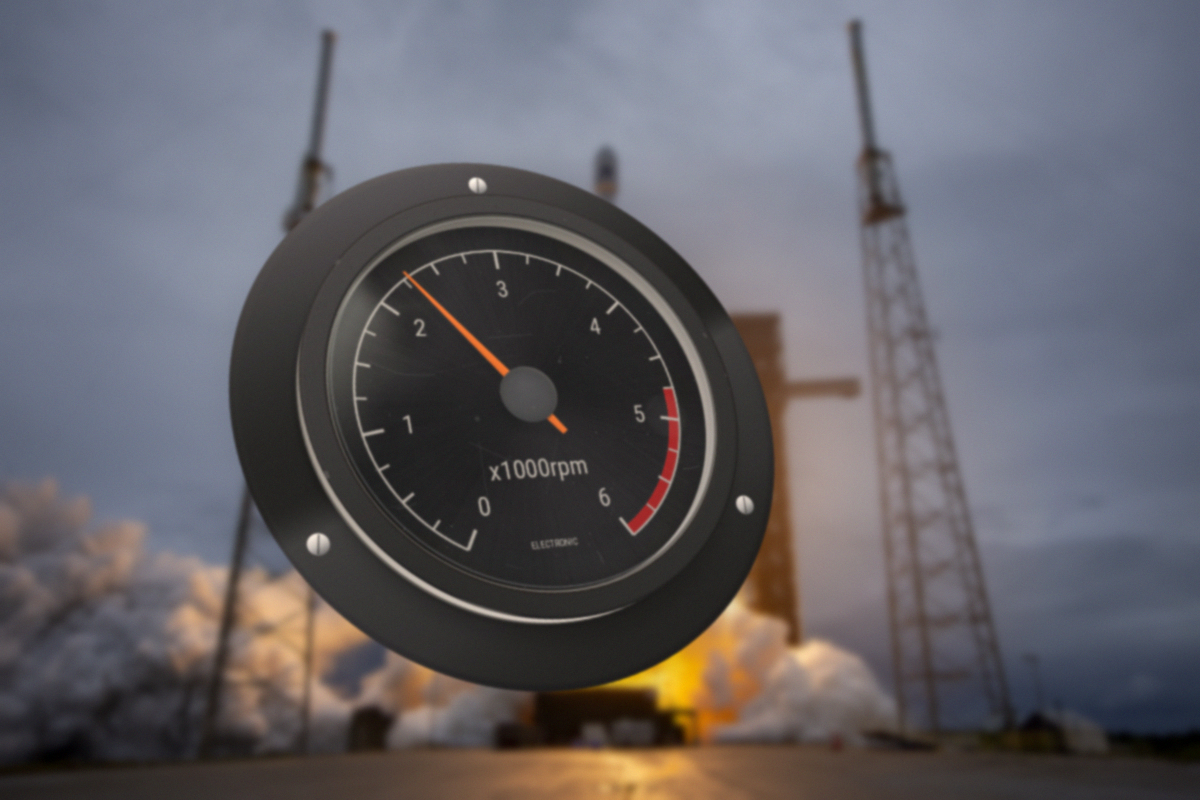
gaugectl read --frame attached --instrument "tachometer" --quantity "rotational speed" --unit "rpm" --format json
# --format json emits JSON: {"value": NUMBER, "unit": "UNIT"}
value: {"value": 2250, "unit": "rpm"}
